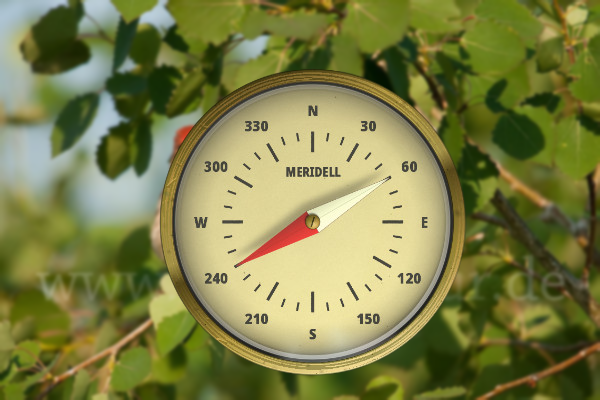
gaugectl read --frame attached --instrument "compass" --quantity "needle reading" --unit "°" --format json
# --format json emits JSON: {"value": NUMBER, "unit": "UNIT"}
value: {"value": 240, "unit": "°"}
